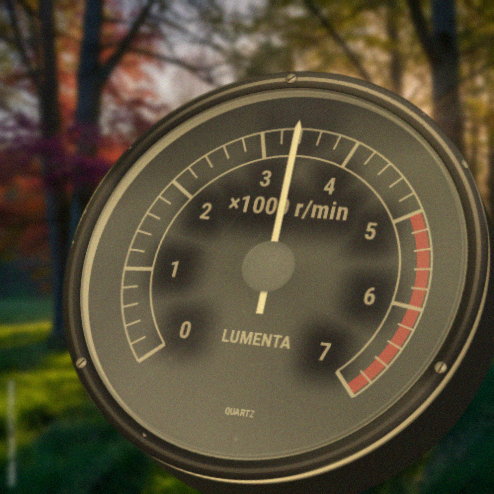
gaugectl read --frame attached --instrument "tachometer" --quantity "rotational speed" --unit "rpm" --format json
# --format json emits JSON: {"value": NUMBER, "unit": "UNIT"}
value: {"value": 3400, "unit": "rpm"}
